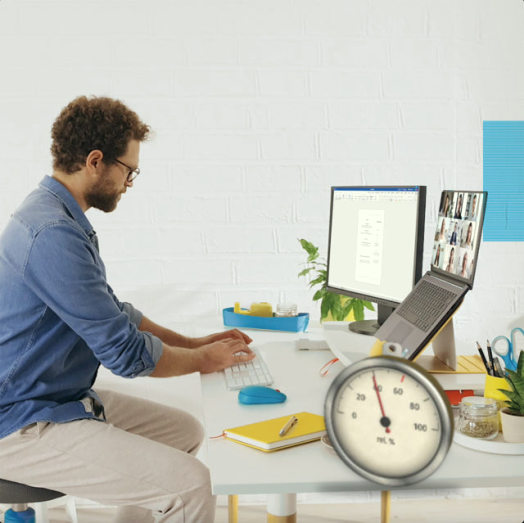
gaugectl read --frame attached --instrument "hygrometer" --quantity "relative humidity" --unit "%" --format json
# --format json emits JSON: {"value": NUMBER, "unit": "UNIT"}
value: {"value": 40, "unit": "%"}
